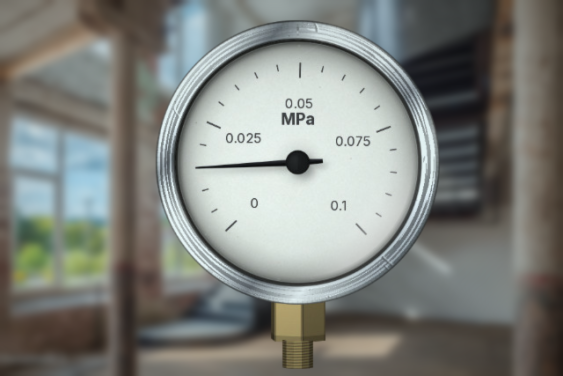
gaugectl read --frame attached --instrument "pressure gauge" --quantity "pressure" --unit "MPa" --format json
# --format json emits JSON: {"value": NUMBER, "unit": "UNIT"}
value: {"value": 0.015, "unit": "MPa"}
